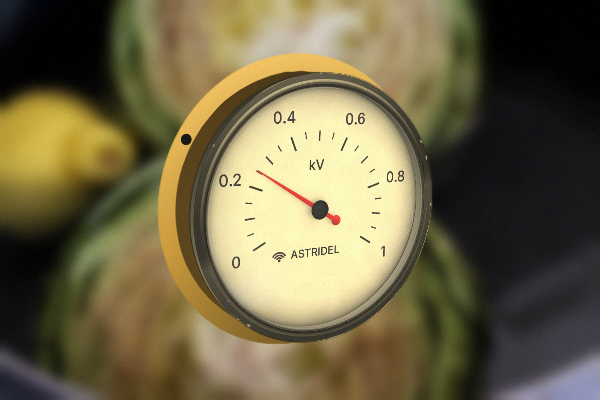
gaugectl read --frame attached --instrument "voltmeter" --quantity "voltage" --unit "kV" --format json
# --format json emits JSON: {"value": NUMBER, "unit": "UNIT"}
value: {"value": 0.25, "unit": "kV"}
